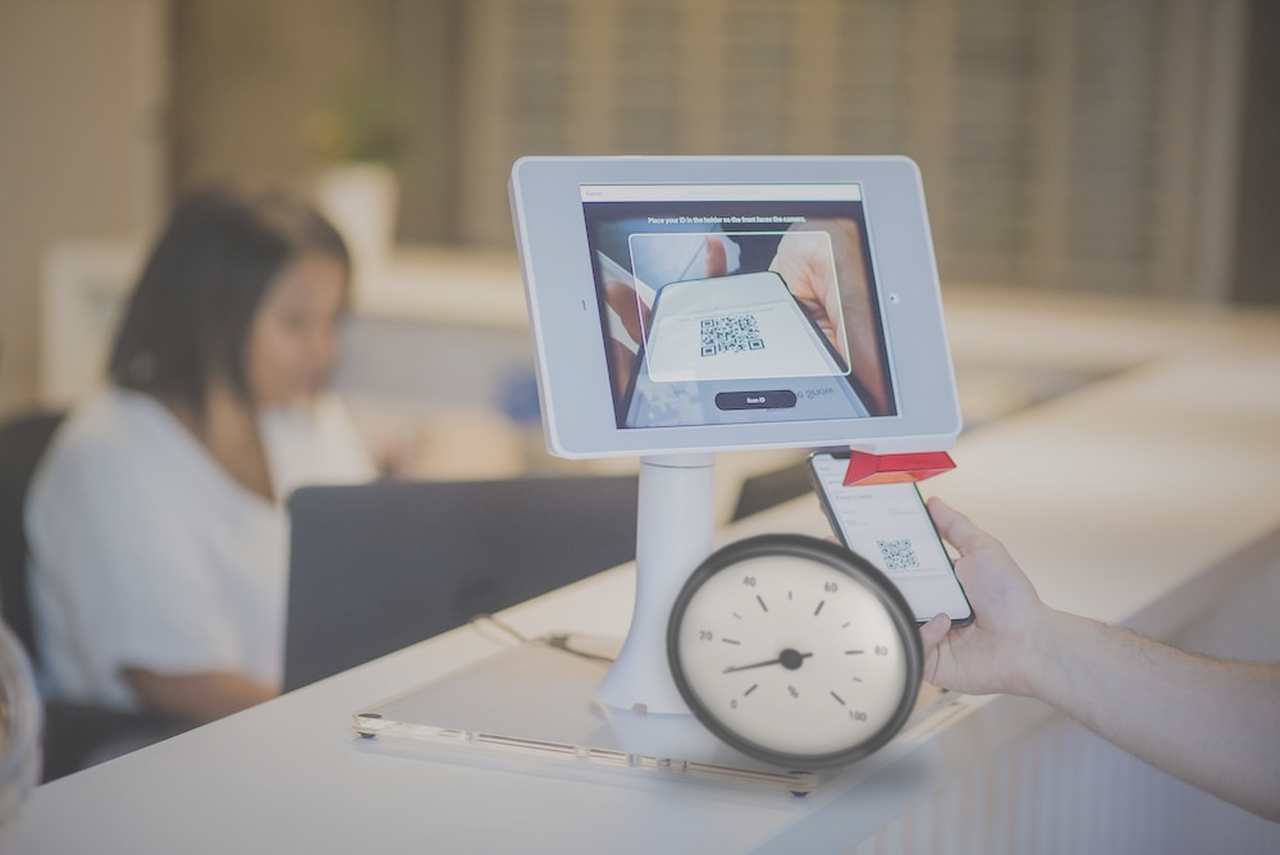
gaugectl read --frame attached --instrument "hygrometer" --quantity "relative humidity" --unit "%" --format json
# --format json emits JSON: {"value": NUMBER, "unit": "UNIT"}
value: {"value": 10, "unit": "%"}
